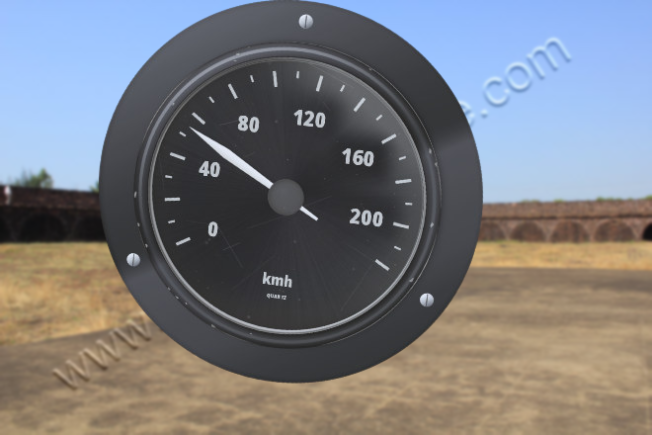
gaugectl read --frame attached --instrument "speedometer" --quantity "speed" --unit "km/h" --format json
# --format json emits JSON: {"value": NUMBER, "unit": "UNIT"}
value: {"value": 55, "unit": "km/h"}
